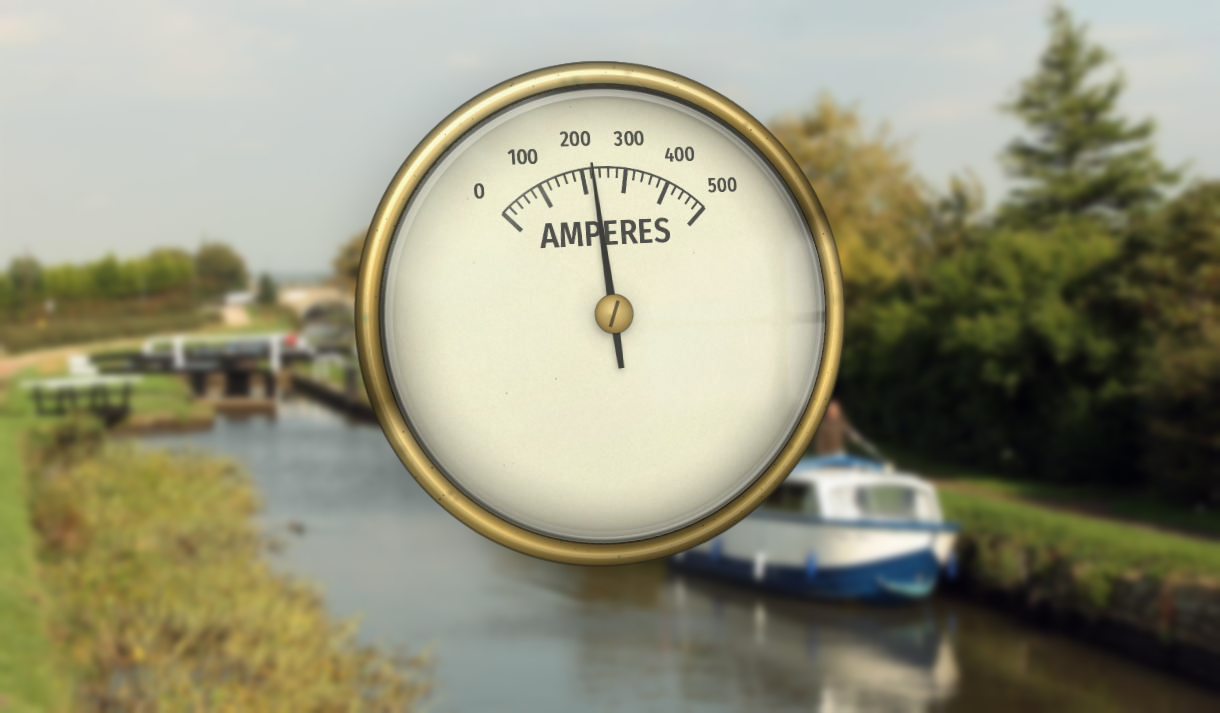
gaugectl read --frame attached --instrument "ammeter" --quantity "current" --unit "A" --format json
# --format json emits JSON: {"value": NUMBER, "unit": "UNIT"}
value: {"value": 220, "unit": "A"}
